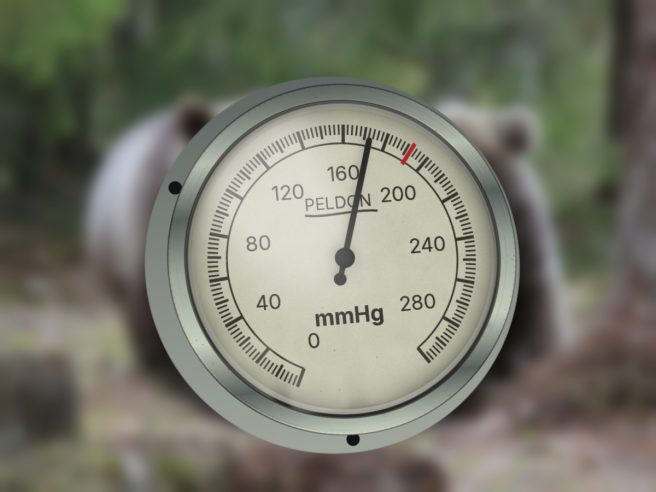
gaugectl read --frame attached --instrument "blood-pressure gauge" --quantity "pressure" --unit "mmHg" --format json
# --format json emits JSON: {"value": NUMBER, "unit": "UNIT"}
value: {"value": 172, "unit": "mmHg"}
